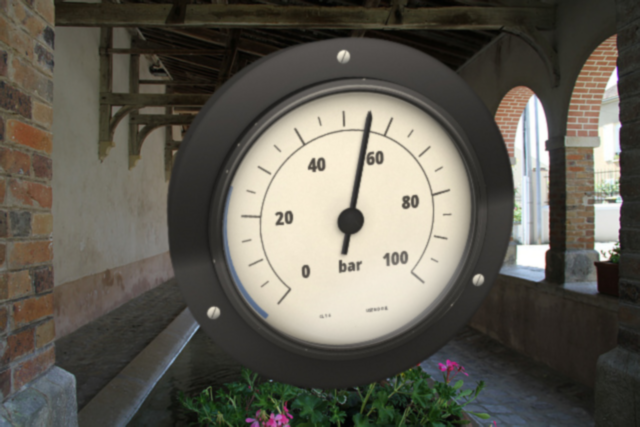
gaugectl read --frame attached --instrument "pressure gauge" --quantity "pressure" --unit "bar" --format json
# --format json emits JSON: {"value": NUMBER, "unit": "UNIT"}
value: {"value": 55, "unit": "bar"}
